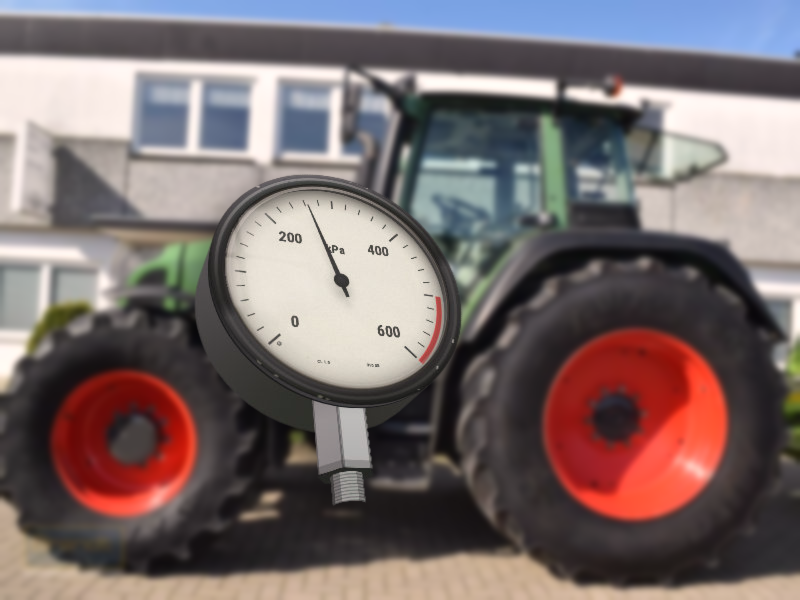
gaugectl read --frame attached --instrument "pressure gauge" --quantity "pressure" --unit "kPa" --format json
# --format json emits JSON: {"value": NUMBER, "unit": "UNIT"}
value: {"value": 260, "unit": "kPa"}
